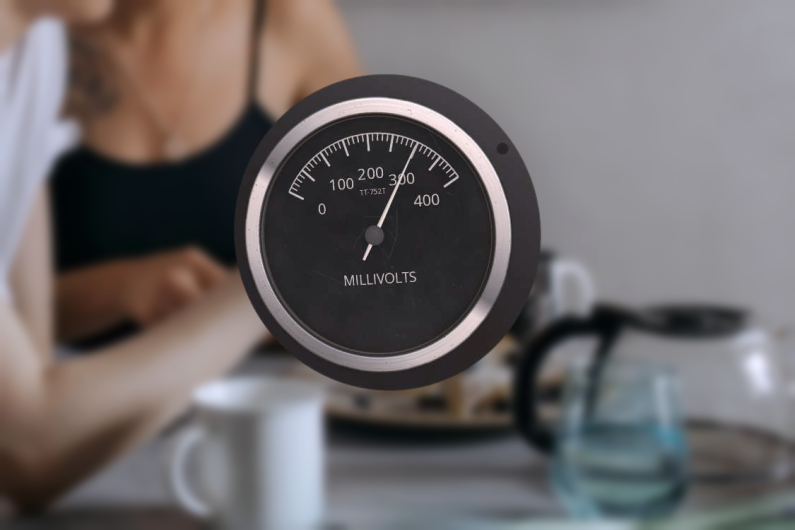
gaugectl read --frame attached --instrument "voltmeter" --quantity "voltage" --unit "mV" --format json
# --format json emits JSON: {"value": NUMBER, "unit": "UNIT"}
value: {"value": 300, "unit": "mV"}
